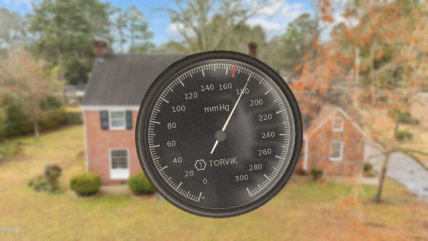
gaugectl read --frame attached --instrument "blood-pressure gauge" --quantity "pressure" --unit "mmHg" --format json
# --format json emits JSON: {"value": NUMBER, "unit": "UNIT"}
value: {"value": 180, "unit": "mmHg"}
